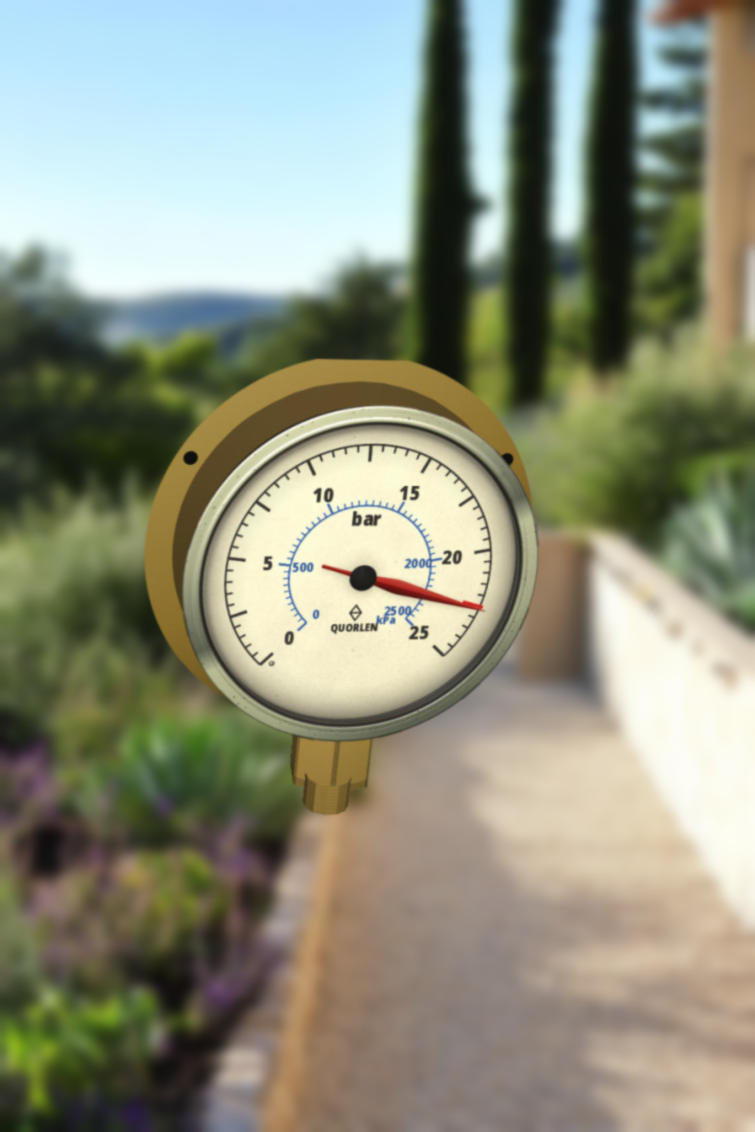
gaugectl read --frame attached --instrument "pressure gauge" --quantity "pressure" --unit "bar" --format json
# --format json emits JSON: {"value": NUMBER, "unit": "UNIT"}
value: {"value": 22.5, "unit": "bar"}
